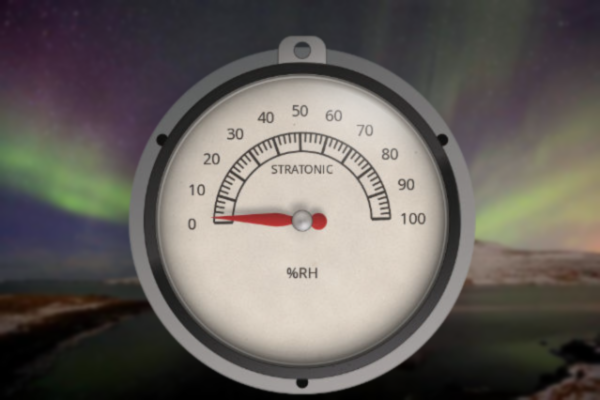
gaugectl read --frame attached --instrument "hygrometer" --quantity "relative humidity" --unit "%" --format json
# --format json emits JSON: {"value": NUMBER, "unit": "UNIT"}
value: {"value": 2, "unit": "%"}
